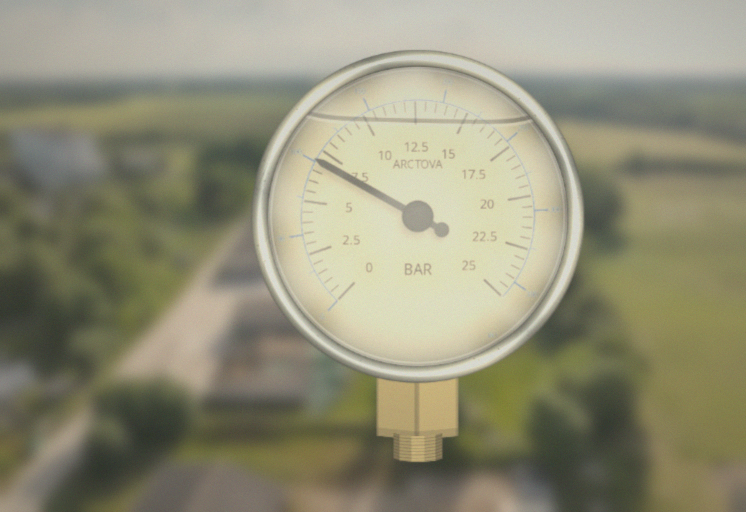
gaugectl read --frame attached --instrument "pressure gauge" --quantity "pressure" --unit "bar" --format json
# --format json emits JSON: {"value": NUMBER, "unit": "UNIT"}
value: {"value": 7, "unit": "bar"}
